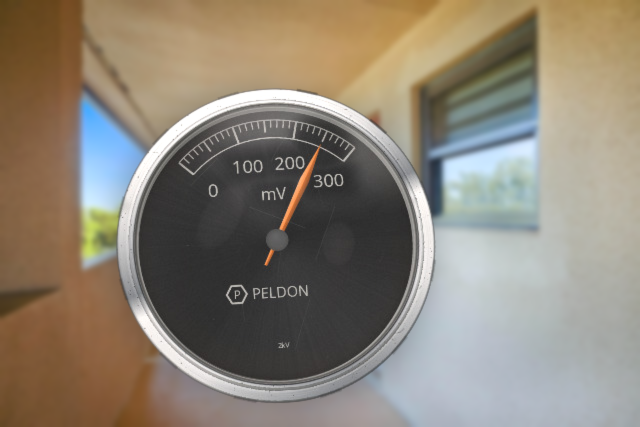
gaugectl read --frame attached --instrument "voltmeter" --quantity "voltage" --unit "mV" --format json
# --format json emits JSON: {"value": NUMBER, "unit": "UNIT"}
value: {"value": 250, "unit": "mV"}
